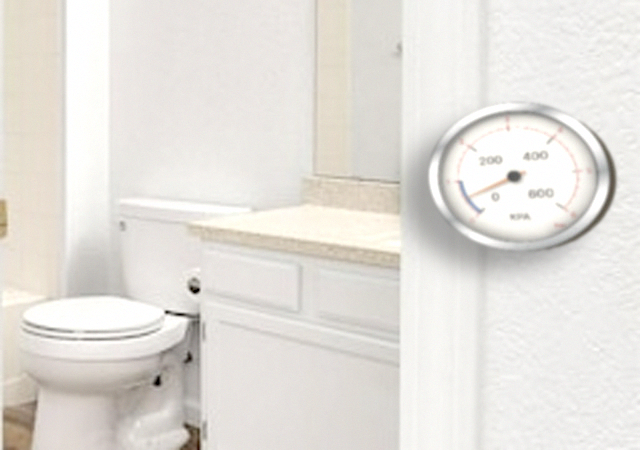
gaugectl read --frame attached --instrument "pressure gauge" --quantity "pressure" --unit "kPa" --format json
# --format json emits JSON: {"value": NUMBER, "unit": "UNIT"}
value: {"value": 50, "unit": "kPa"}
